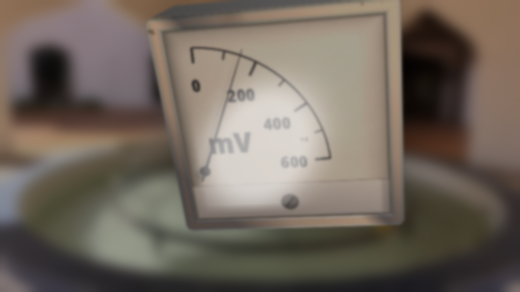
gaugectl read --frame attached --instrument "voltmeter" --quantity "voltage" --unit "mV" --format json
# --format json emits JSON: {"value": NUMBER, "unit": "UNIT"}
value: {"value": 150, "unit": "mV"}
